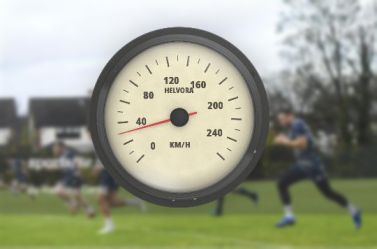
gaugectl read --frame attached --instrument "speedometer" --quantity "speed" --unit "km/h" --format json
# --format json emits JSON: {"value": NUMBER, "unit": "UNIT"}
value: {"value": 30, "unit": "km/h"}
